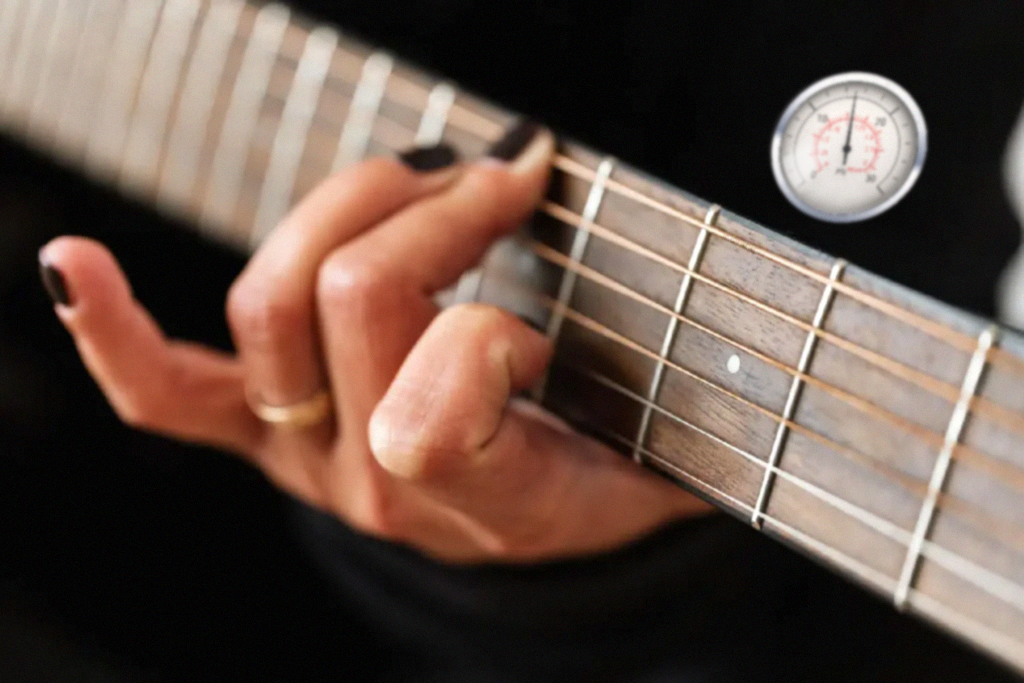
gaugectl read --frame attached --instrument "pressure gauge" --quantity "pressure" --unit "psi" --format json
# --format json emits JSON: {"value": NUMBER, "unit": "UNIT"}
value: {"value": 15, "unit": "psi"}
